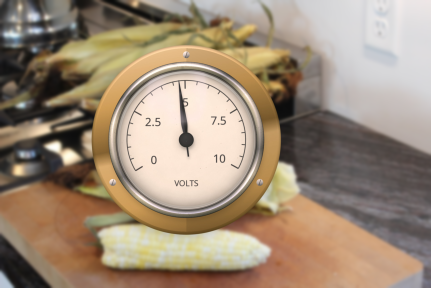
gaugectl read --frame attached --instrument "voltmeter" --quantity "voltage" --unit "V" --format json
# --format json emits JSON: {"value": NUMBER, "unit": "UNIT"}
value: {"value": 4.75, "unit": "V"}
